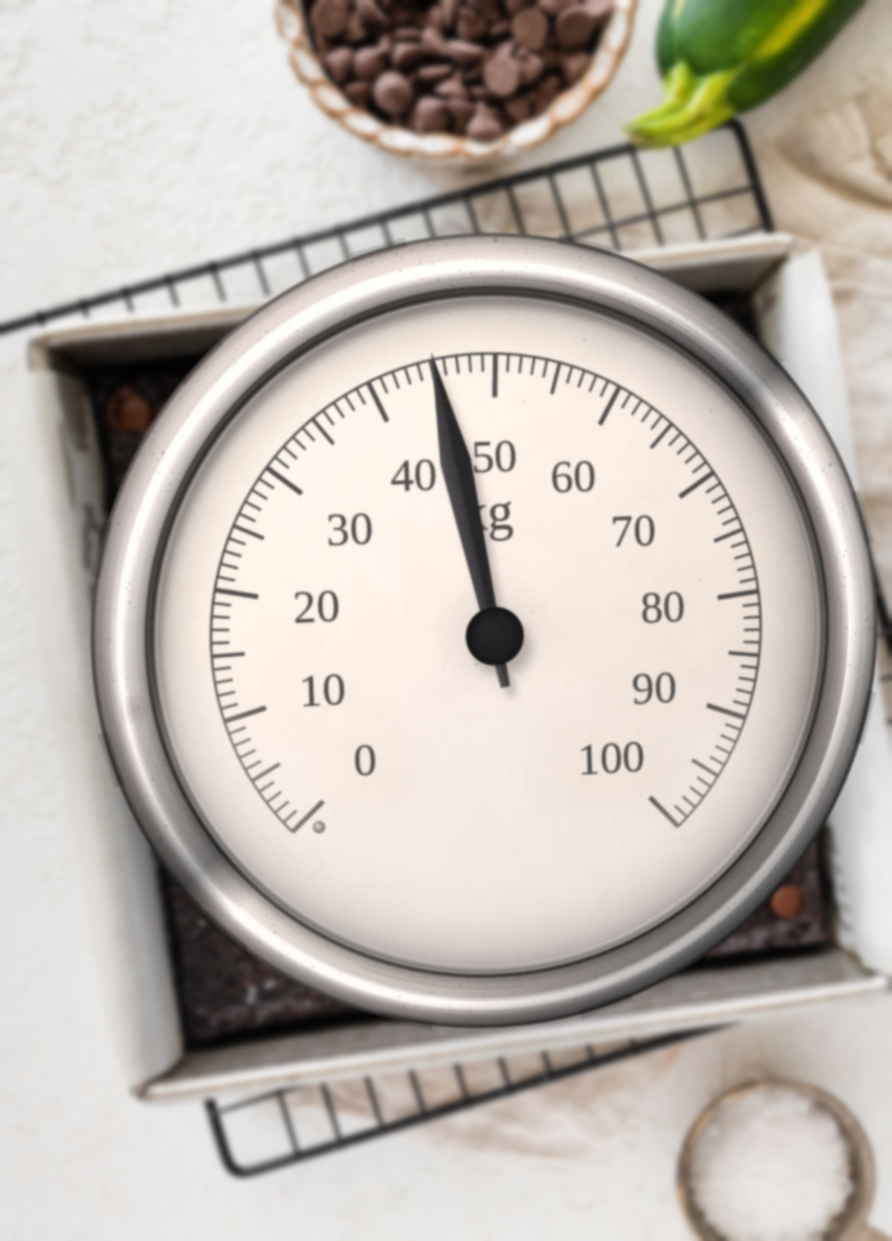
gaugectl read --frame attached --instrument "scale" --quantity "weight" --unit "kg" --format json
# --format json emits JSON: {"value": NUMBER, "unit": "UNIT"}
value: {"value": 45, "unit": "kg"}
